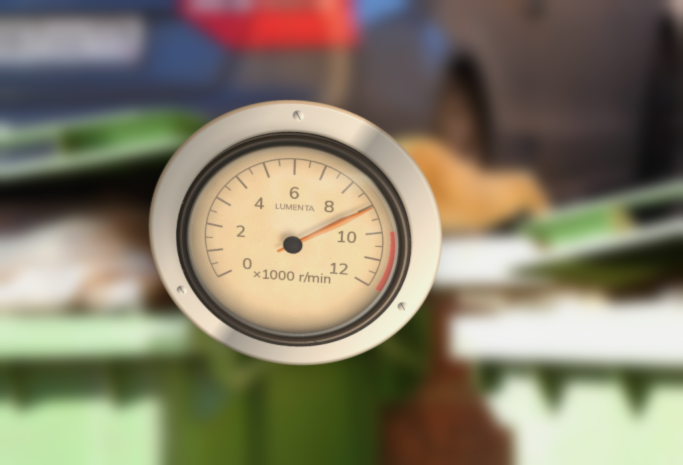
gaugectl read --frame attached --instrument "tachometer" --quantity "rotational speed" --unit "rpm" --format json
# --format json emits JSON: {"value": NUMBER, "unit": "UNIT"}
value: {"value": 9000, "unit": "rpm"}
